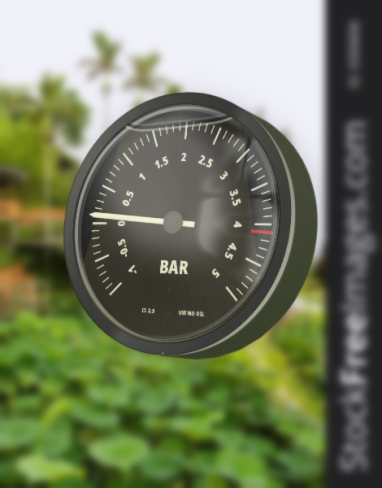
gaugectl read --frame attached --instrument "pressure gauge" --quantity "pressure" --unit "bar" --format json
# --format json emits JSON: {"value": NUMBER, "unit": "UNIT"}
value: {"value": 0.1, "unit": "bar"}
